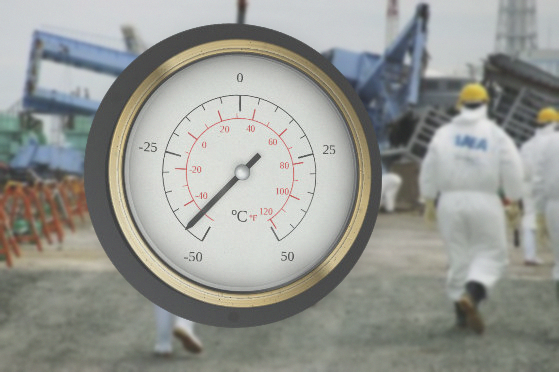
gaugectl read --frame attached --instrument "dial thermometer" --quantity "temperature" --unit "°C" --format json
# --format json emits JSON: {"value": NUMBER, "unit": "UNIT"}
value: {"value": -45, "unit": "°C"}
